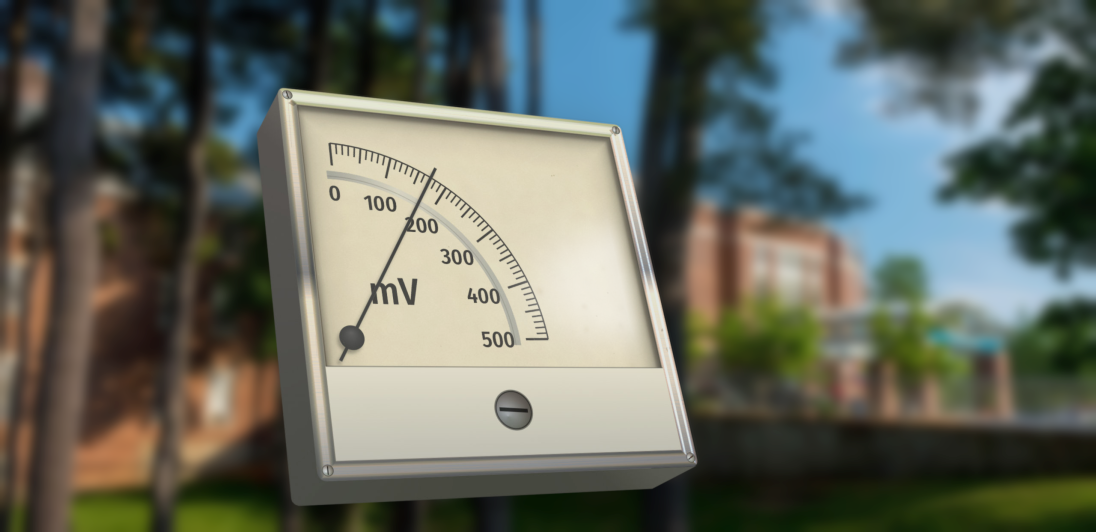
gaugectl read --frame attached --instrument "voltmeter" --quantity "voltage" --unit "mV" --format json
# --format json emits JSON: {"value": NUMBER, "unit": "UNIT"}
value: {"value": 170, "unit": "mV"}
